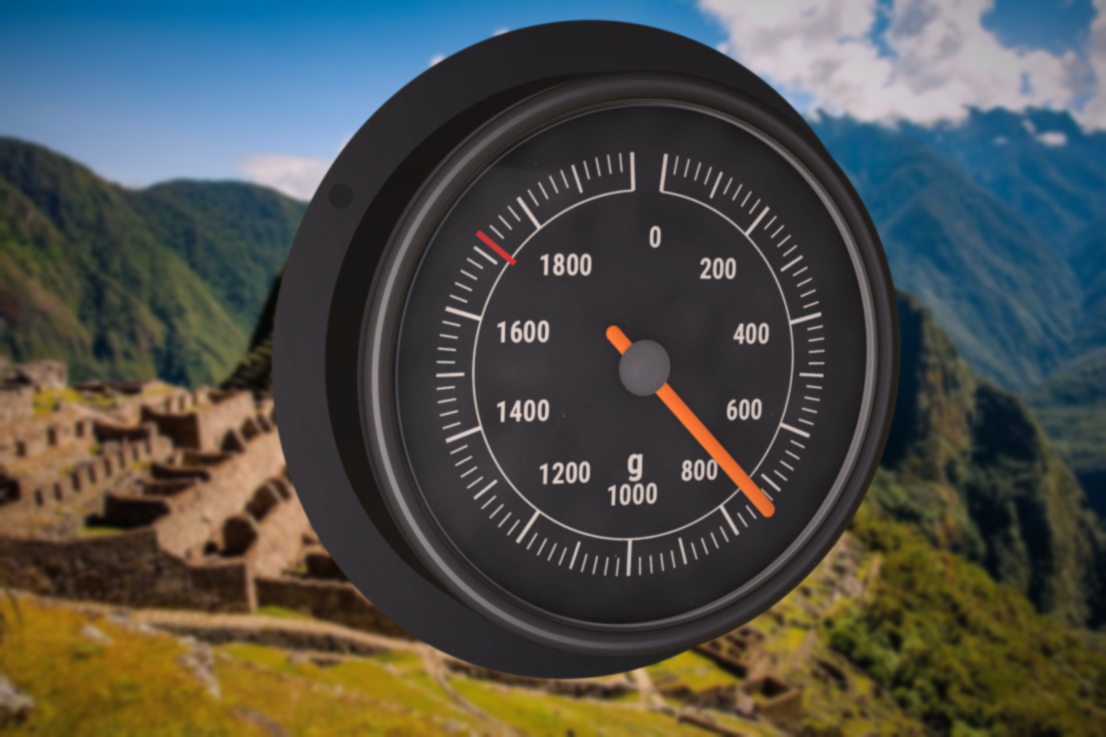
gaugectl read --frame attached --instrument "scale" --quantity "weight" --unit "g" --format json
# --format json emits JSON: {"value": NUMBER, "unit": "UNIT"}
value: {"value": 740, "unit": "g"}
